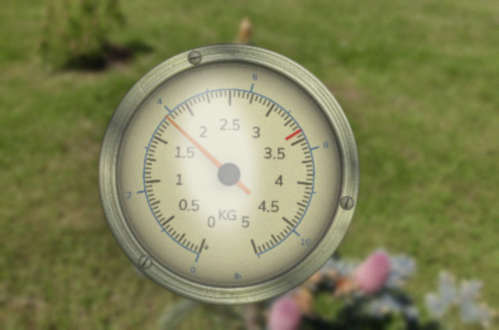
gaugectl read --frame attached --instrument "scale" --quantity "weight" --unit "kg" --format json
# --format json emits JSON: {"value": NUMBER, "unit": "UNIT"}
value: {"value": 1.75, "unit": "kg"}
